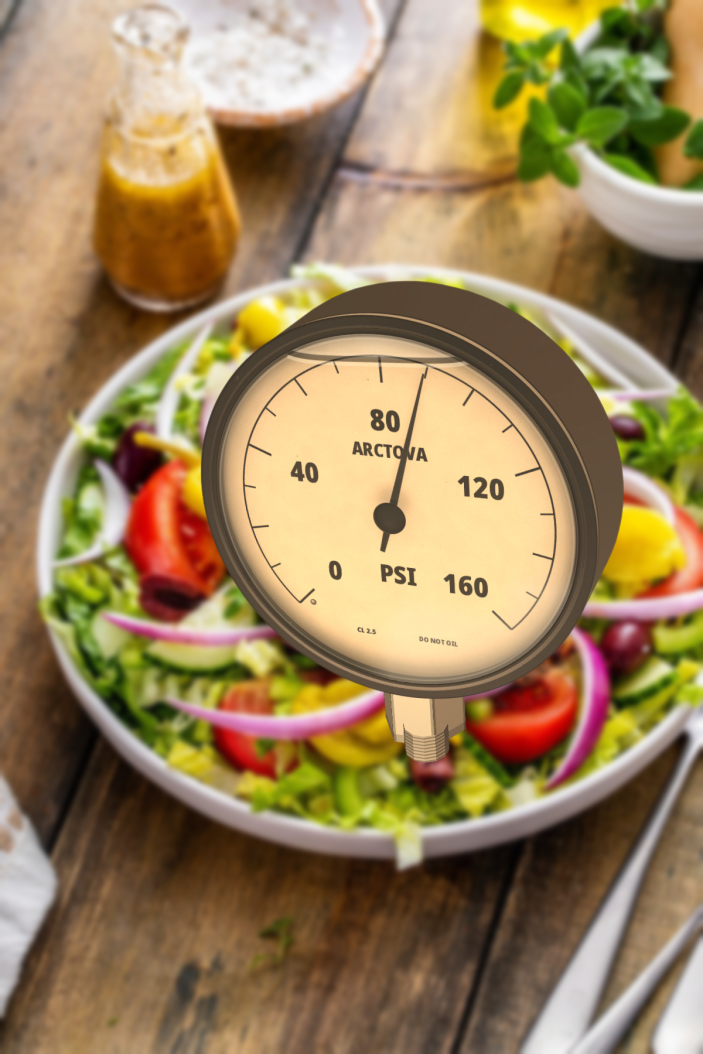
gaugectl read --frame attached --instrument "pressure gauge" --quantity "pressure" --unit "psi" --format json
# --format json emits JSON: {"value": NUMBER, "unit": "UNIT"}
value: {"value": 90, "unit": "psi"}
